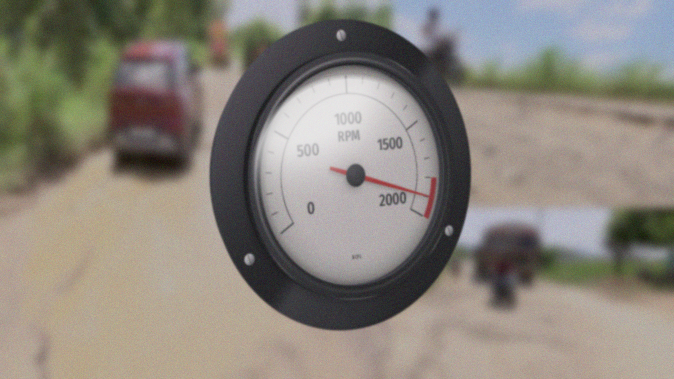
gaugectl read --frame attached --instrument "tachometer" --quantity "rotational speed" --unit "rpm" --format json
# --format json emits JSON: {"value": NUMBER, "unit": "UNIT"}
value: {"value": 1900, "unit": "rpm"}
